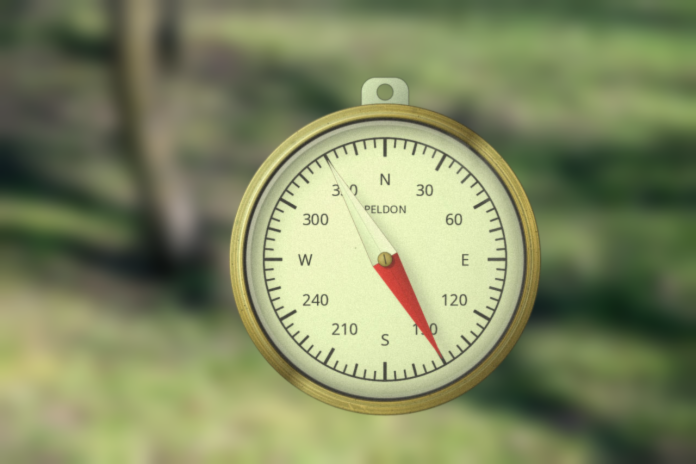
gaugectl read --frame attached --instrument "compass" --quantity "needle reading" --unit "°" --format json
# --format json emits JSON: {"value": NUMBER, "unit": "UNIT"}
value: {"value": 150, "unit": "°"}
